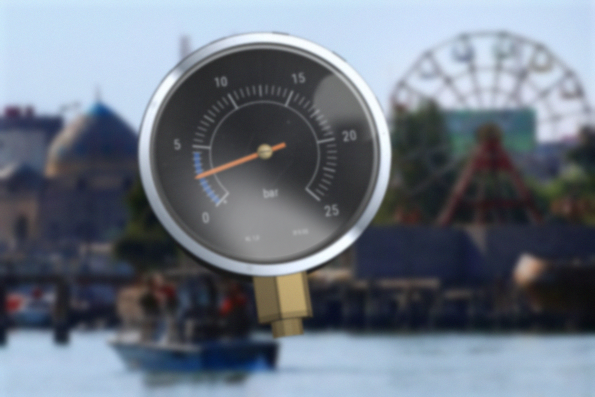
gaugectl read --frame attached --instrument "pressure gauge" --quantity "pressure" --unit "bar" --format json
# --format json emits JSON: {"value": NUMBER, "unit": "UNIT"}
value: {"value": 2.5, "unit": "bar"}
